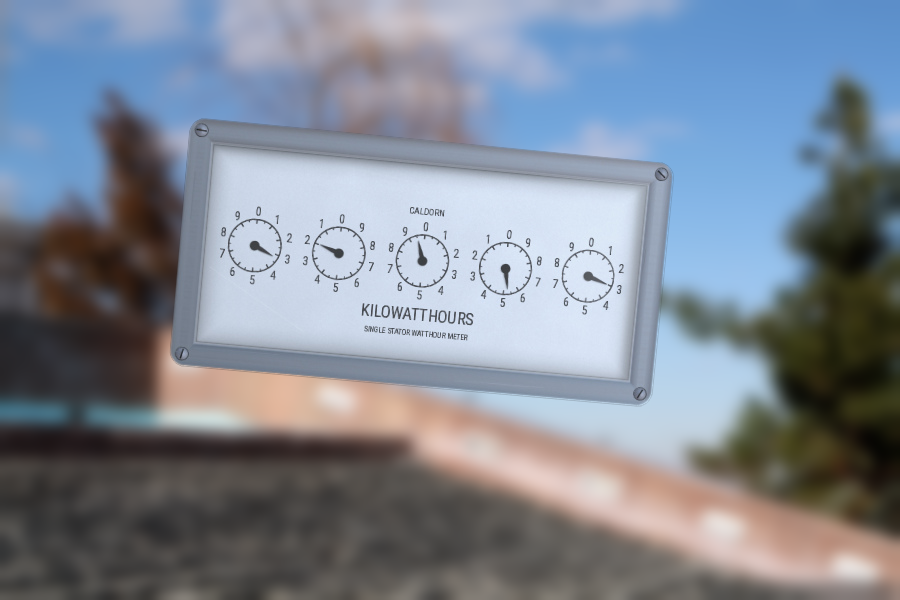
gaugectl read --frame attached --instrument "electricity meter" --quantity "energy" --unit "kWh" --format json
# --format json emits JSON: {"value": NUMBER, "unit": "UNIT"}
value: {"value": 31953, "unit": "kWh"}
